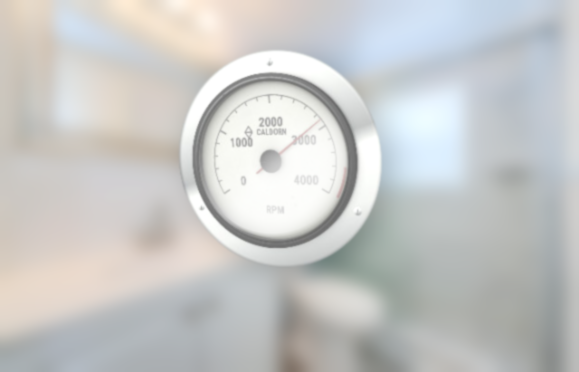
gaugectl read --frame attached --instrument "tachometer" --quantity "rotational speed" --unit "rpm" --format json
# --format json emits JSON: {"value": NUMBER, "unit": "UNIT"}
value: {"value": 2900, "unit": "rpm"}
